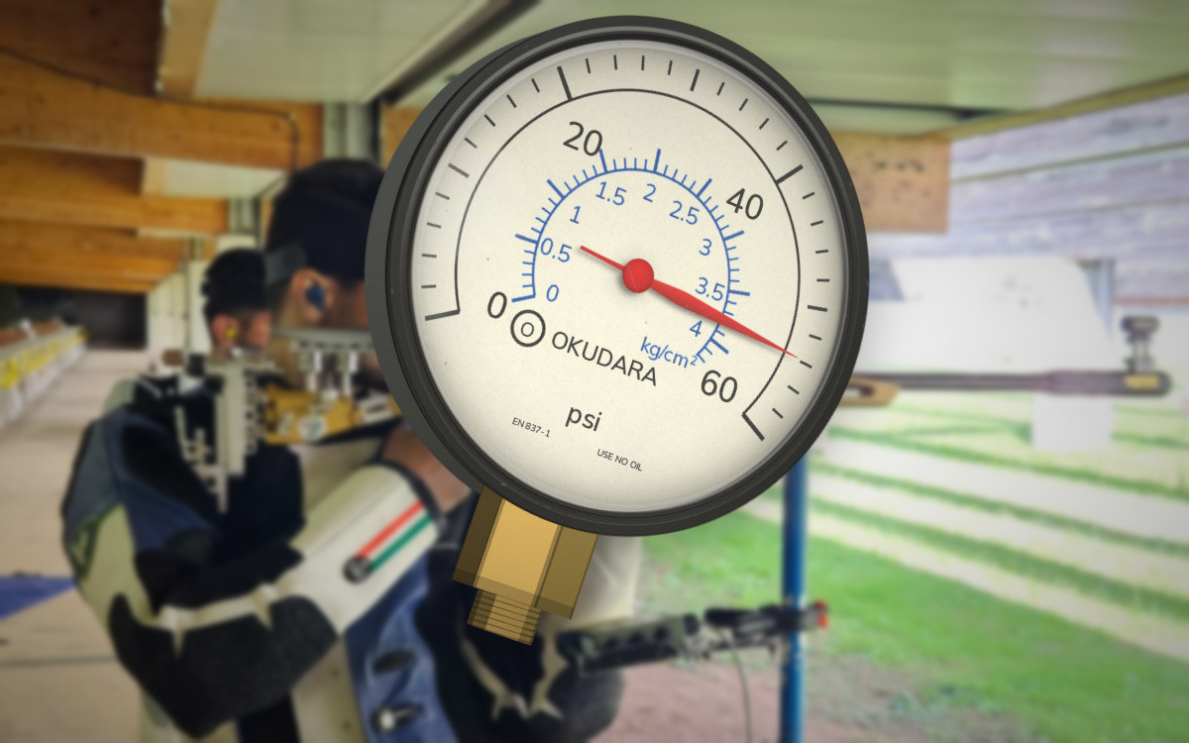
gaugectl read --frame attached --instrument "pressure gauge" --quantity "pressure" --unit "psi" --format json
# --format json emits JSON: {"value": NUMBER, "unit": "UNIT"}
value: {"value": 54, "unit": "psi"}
